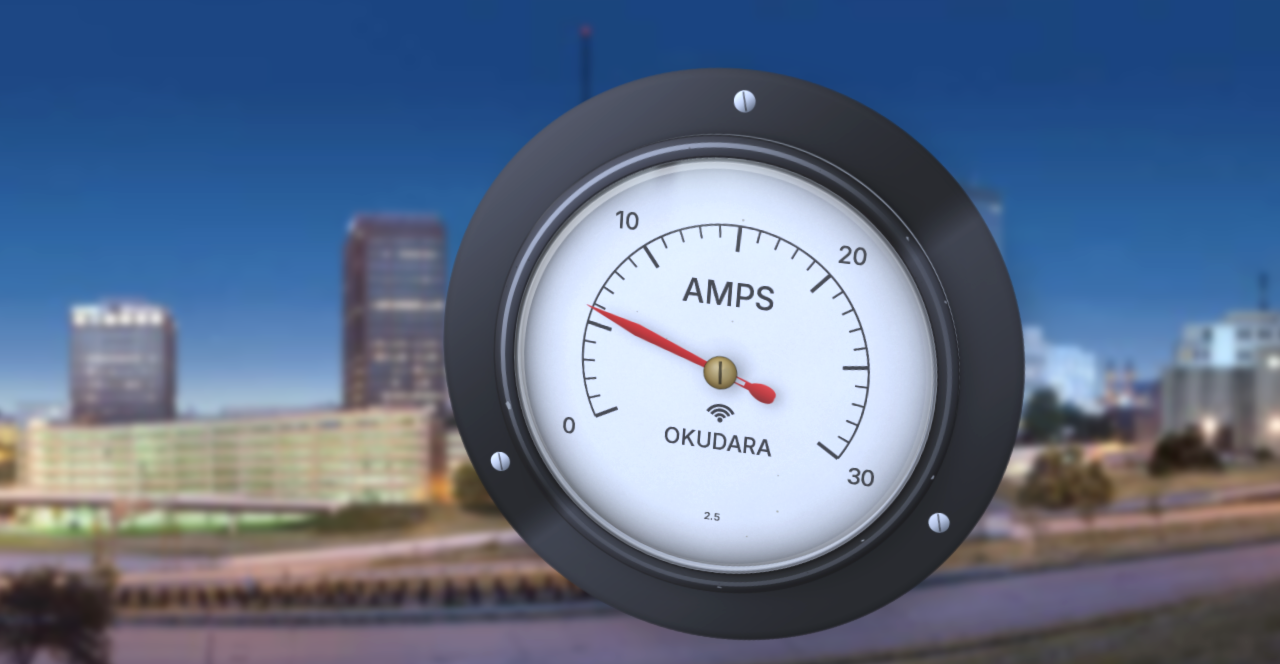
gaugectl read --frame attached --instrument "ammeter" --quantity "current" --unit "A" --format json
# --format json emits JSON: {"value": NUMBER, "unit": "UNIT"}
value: {"value": 6, "unit": "A"}
